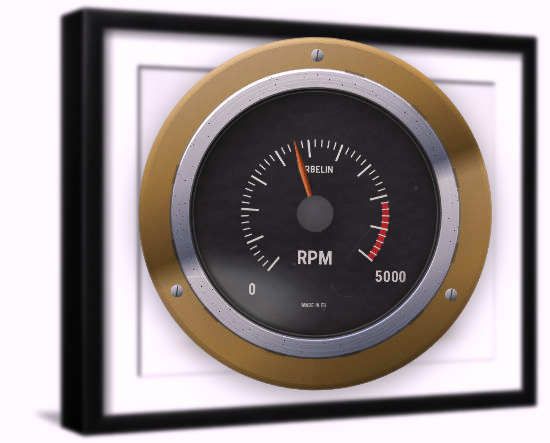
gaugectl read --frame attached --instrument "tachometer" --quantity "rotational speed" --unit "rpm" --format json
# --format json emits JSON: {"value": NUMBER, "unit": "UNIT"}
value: {"value": 2300, "unit": "rpm"}
